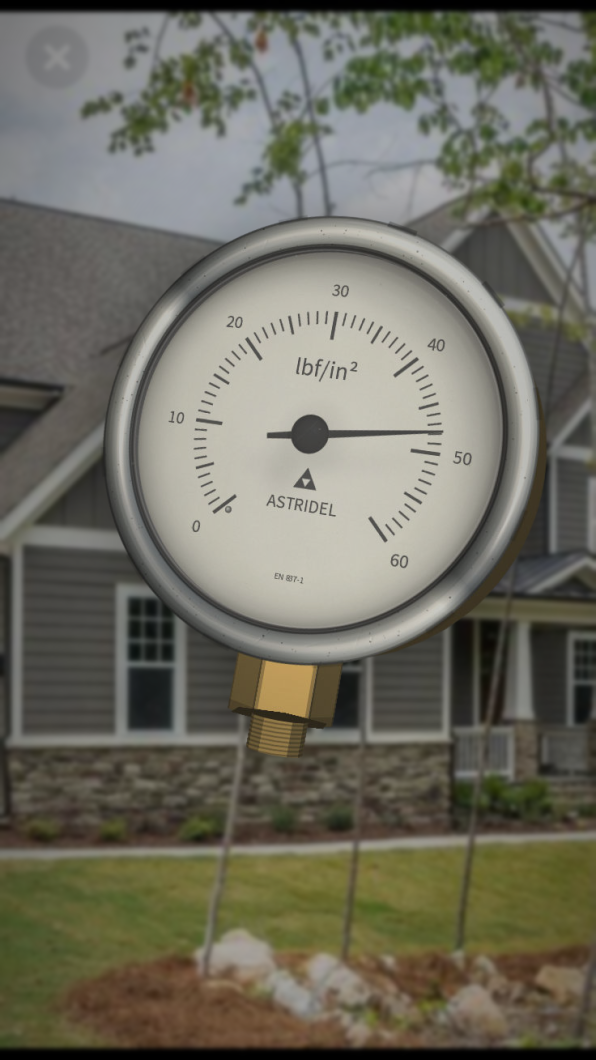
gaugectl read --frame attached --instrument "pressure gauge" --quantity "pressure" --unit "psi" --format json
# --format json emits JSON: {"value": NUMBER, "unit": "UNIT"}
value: {"value": 48, "unit": "psi"}
